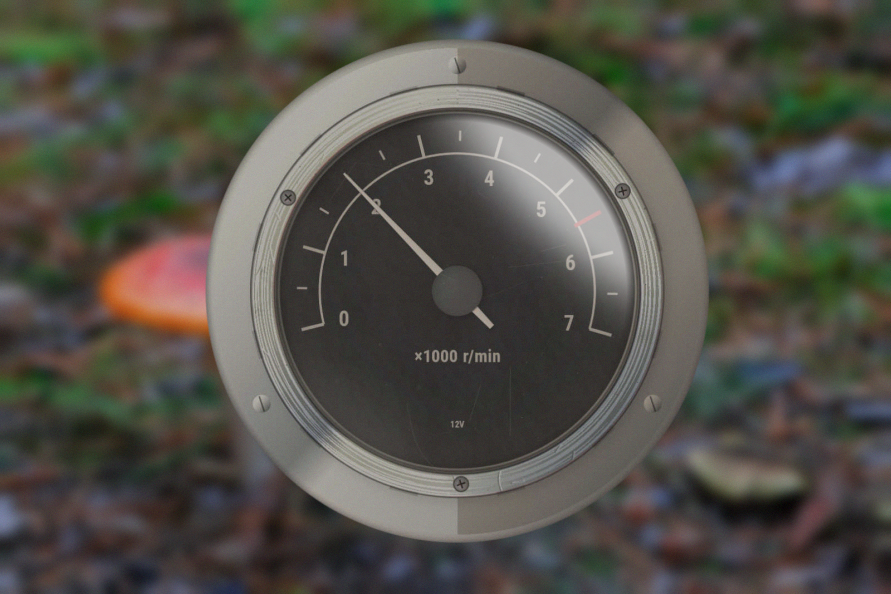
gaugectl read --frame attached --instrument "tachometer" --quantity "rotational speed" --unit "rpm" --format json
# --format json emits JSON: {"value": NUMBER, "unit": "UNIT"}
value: {"value": 2000, "unit": "rpm"}
